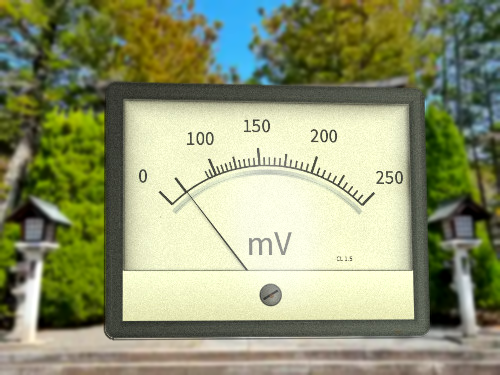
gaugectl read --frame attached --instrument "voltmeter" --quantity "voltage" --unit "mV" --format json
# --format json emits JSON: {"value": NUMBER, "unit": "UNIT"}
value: {"value": 50, "unit": "mV"}
